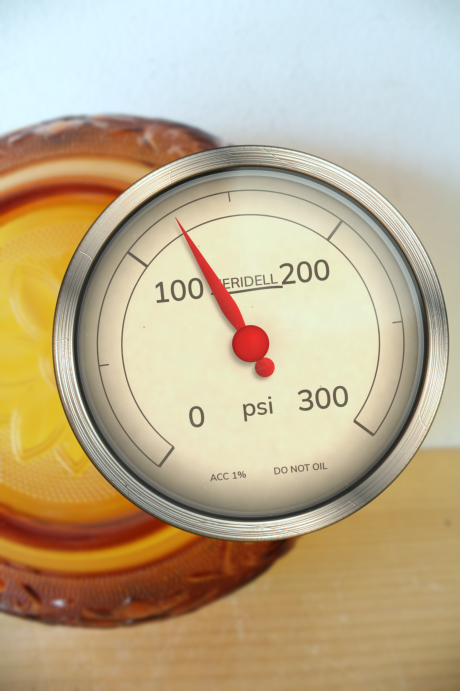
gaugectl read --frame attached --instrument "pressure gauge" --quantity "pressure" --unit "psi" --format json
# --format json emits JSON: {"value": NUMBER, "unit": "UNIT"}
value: {"value": 125, "unit": "psi"}
